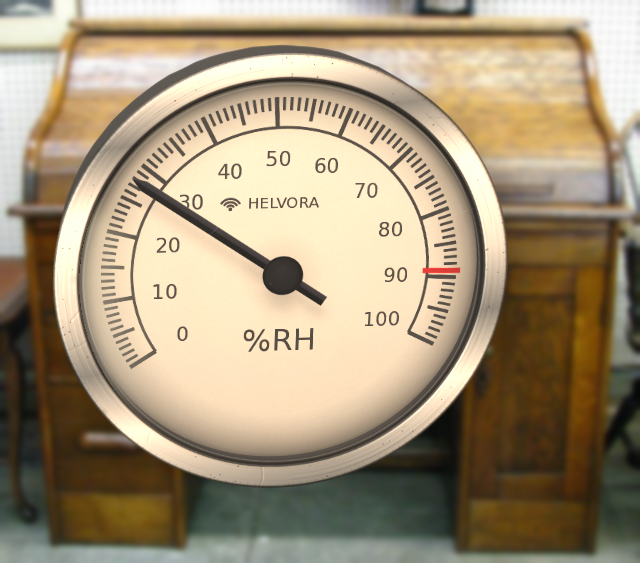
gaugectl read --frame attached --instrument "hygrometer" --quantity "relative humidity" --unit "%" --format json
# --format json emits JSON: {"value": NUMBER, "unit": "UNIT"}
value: {"value": 28, "unit": "%"}
